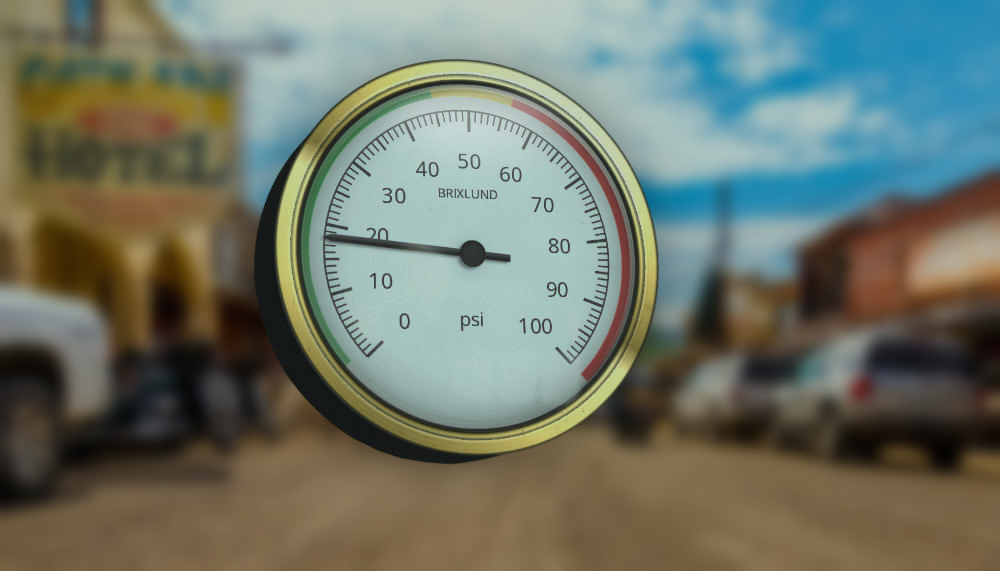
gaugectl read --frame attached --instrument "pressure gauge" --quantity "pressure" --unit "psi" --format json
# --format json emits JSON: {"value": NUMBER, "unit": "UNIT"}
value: {"value": 18, "unit": "psi"}
